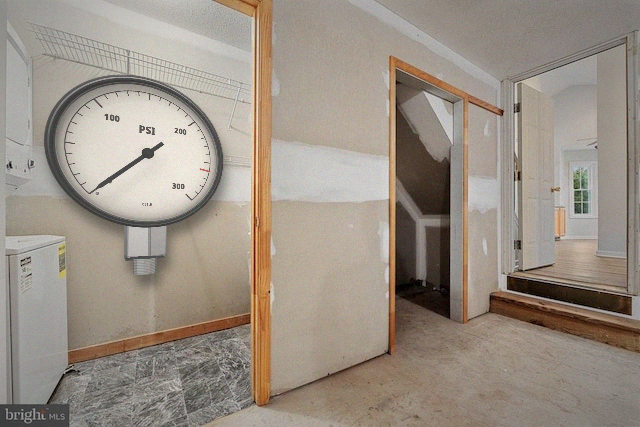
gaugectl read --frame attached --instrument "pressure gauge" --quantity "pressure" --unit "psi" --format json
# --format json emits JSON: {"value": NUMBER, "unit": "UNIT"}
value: {"value": 0, "unit": "psi"}
